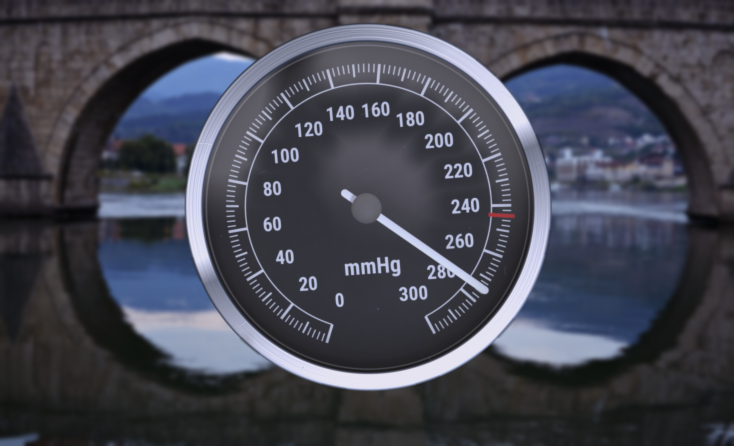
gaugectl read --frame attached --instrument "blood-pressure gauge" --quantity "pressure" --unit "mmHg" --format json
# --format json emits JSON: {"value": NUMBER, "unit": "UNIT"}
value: {"value": 274, "unit": "mmHg"}
